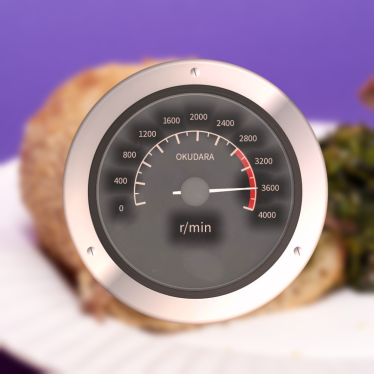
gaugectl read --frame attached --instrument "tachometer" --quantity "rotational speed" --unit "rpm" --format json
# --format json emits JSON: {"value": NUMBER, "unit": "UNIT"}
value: {"value": 3600, "unit": "rpm"}
